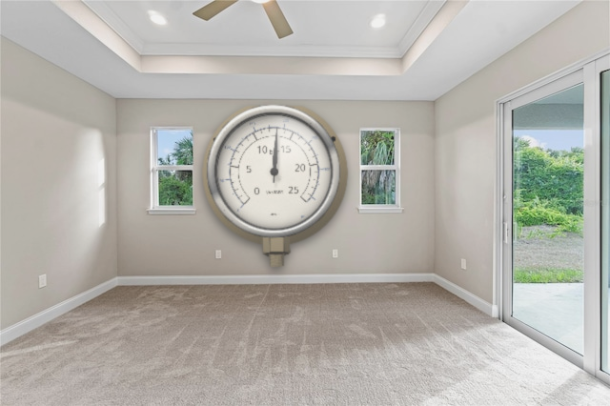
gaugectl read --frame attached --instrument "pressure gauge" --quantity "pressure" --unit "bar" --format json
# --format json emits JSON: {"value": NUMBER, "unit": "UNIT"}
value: {"value": 13, "unit": "bar"}
